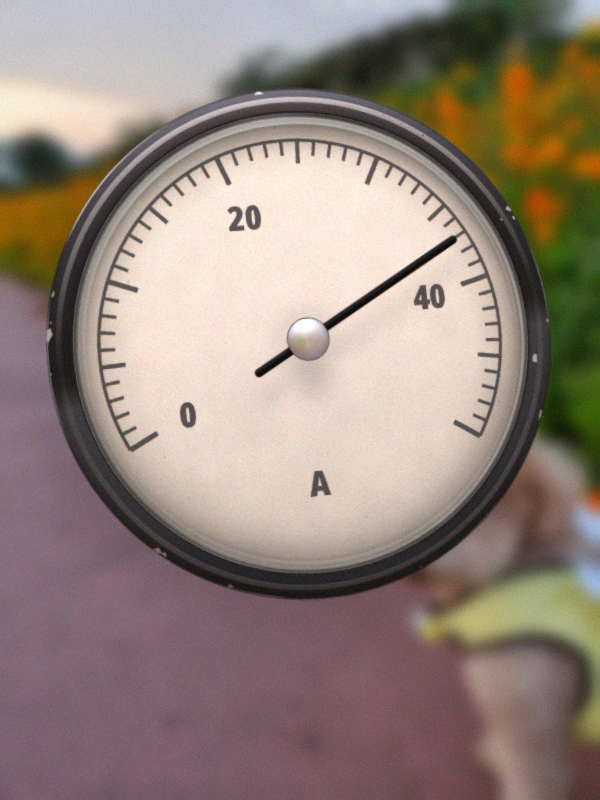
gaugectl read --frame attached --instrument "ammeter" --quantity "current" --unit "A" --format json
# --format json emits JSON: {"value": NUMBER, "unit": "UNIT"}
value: {"value": 37, "unit": "A"}
